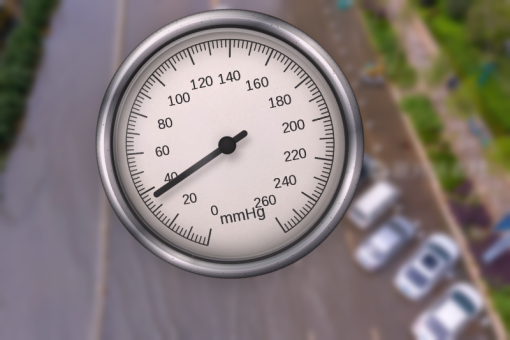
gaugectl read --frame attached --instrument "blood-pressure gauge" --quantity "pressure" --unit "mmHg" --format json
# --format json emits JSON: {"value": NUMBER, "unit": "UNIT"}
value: {"value": 36, "unit": "mmHg"}
